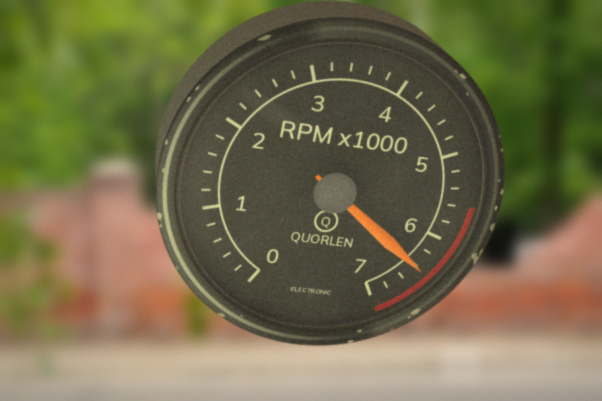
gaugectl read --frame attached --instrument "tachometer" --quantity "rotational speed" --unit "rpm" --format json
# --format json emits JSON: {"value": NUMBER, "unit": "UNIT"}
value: {"value": 6400, "unit": "rpm"}
